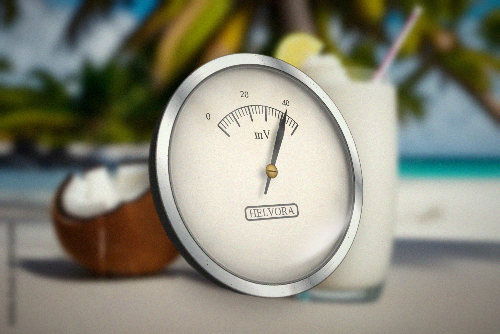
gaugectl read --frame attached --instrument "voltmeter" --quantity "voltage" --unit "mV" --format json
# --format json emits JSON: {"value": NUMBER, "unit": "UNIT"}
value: {"value": 40, "unit": "mV"}
